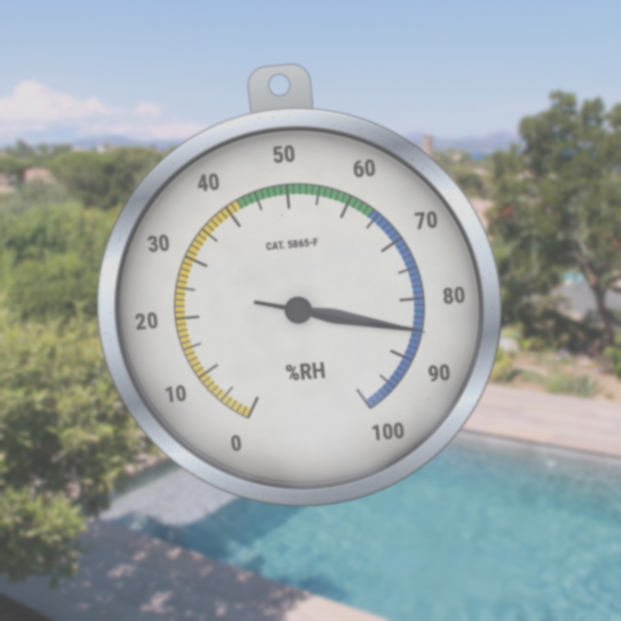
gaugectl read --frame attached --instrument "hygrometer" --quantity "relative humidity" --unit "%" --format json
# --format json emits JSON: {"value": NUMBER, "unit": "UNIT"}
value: {"value": 85, "unit": "%"}
